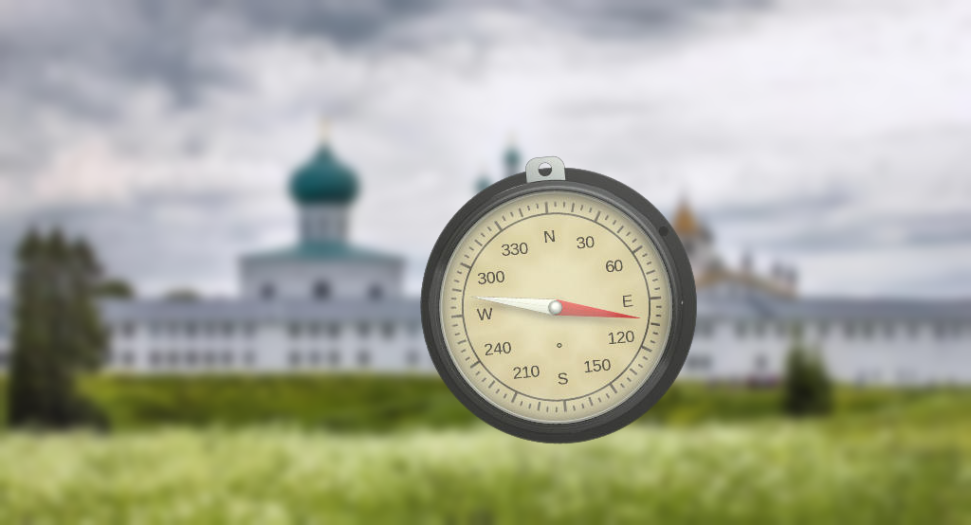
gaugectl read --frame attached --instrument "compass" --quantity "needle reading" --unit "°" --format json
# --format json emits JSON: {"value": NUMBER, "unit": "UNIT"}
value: {"value": 102.5, "unit": "°"}
